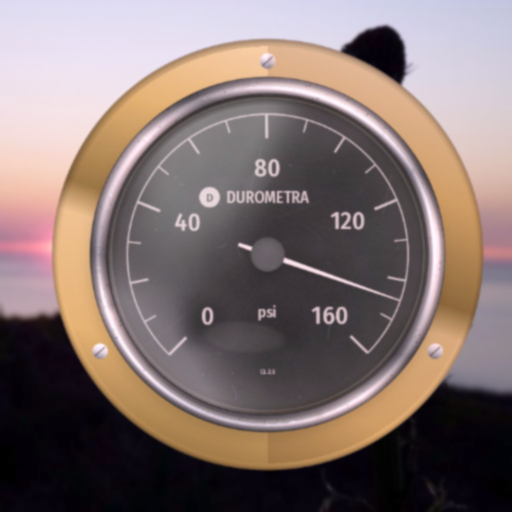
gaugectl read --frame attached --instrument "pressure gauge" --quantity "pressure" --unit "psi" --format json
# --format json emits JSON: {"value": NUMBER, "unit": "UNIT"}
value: {"value": 145, "unit": "psi"}
